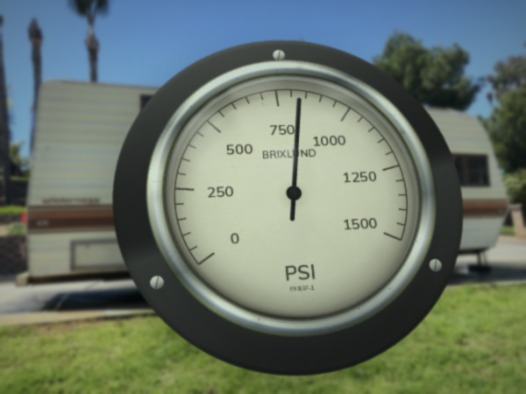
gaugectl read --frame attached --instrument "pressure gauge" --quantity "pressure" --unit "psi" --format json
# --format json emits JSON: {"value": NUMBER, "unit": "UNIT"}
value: {"value": 825, "unit": "psi"}
